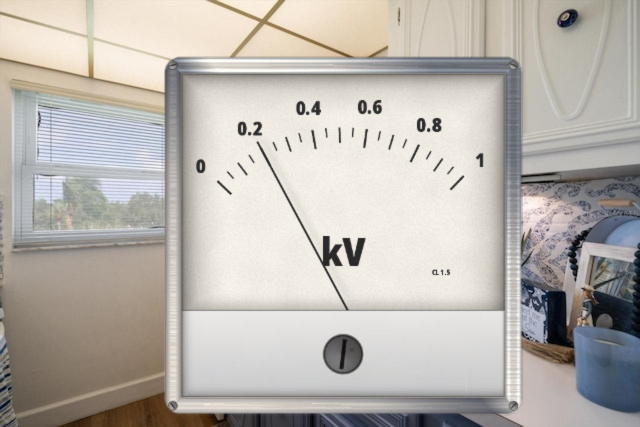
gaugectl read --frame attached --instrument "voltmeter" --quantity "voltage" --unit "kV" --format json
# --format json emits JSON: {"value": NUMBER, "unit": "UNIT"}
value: {"value": 0.2, "unit": "kV"}
